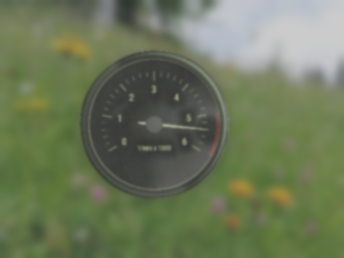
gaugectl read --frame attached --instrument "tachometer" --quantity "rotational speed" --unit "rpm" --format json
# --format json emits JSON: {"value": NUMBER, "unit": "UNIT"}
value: {"value": 5400, "unit": "rpm"}
